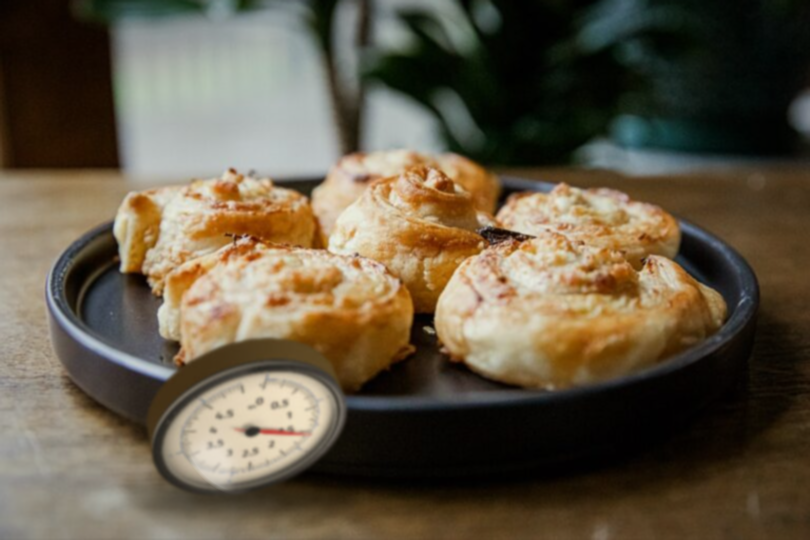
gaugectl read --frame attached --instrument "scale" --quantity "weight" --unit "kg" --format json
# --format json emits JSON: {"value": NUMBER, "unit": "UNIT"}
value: {"value": 1.5, "unit": "kg"}
